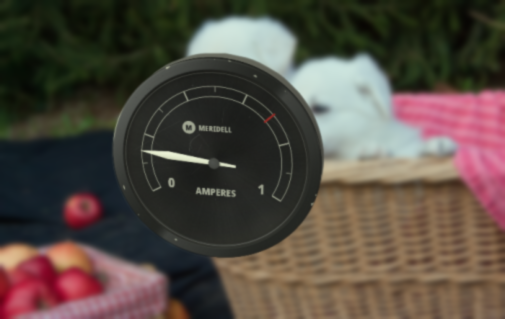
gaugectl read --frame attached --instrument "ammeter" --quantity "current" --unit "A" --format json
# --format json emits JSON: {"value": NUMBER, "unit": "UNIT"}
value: {"value": 0.15, "unit": "A"}
